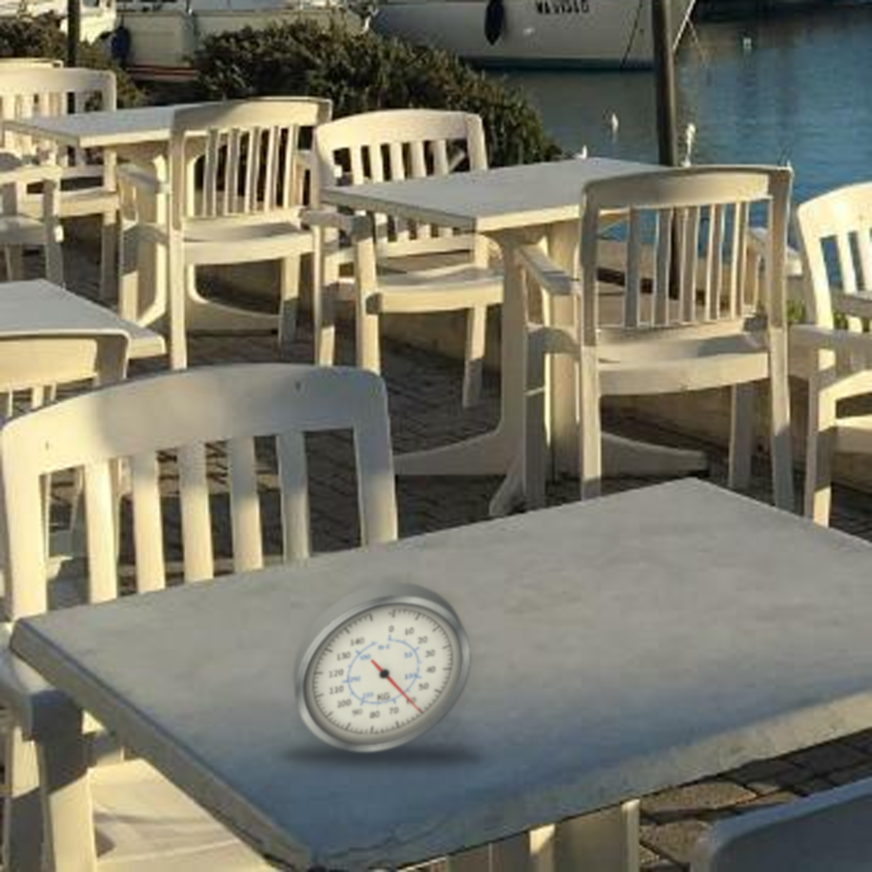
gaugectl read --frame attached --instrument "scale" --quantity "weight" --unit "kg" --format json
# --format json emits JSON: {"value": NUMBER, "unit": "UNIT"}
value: {"value": 60, "unit": "kg"}
